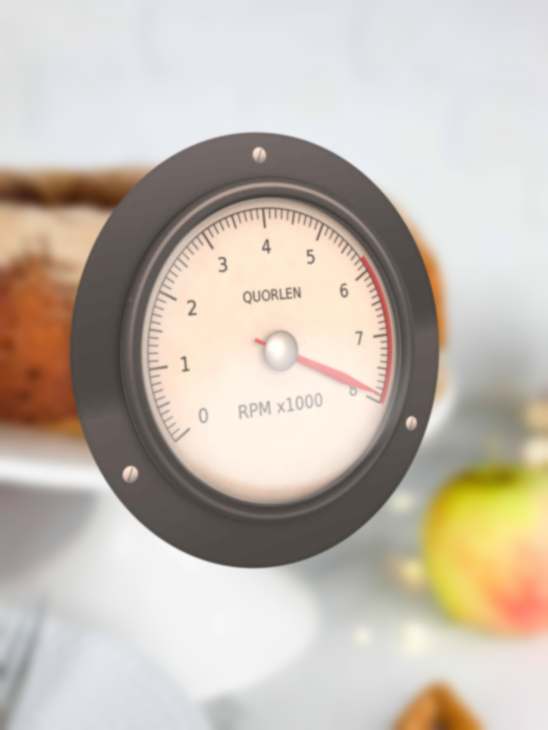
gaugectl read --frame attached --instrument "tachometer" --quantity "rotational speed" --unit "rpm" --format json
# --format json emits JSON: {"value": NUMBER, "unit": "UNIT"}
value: {"value": 7900, "unit": "rpm"}
